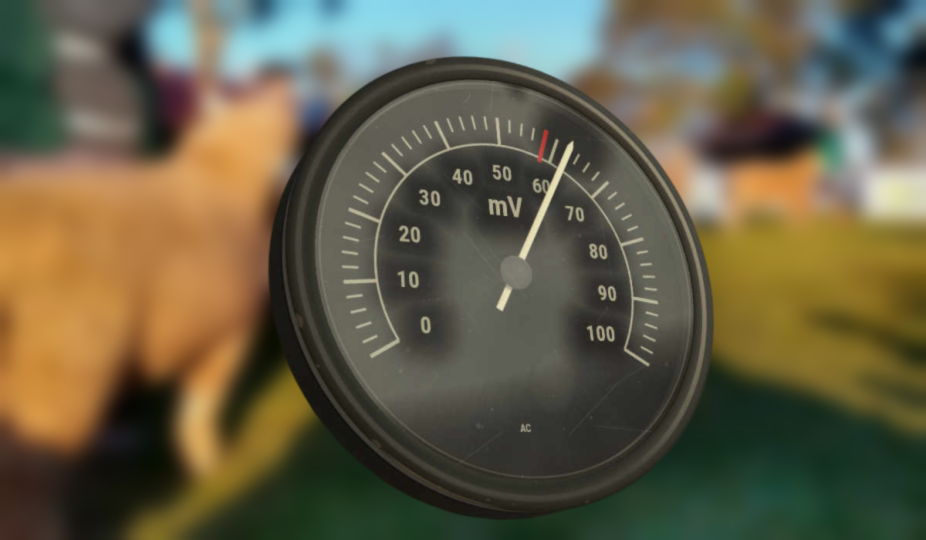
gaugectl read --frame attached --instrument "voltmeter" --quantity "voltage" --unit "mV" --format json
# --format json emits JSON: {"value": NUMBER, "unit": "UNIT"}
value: {"value": 62, "unit": "mV"}
